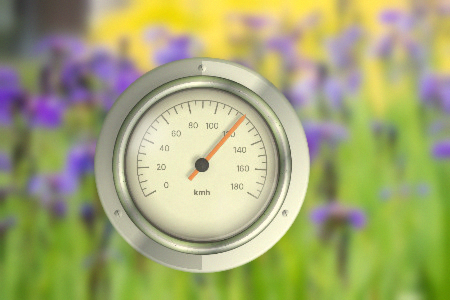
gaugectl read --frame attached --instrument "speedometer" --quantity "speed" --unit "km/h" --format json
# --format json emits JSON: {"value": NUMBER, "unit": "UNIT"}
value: {"value": 120, "unit": "km/h"}
